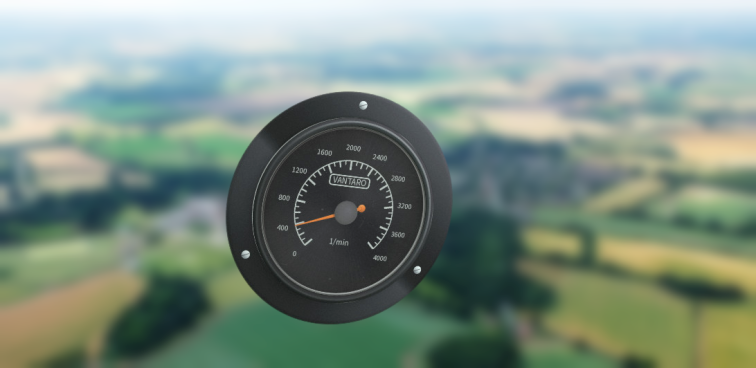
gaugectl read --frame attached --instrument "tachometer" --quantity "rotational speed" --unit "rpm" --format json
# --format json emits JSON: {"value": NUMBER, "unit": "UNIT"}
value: {"value": 400, "unit": "rpm"}
